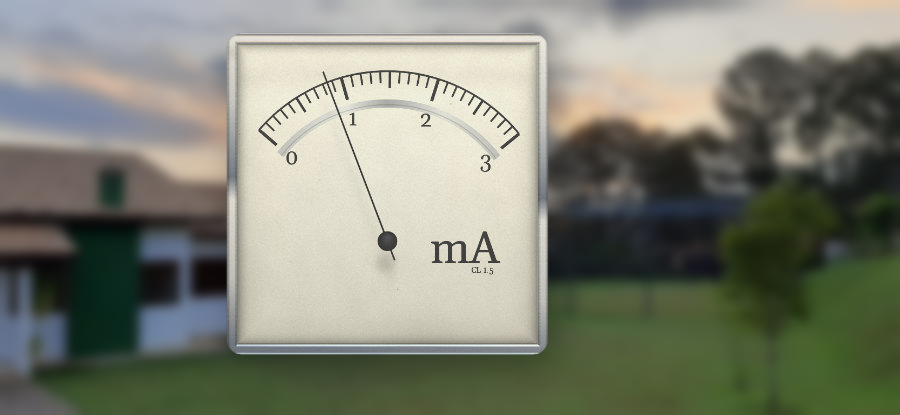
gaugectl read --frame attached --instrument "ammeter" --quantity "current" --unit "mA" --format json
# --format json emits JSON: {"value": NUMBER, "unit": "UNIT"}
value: {"value": 0.85, "unit": "mA"}
